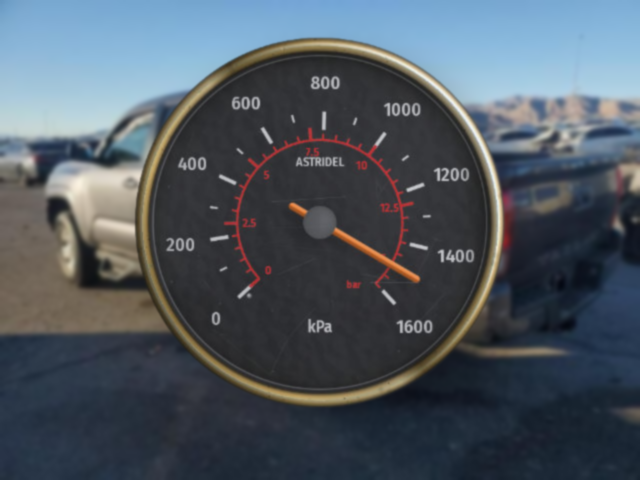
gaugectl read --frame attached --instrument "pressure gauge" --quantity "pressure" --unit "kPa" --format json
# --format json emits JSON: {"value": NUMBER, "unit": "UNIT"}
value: {"value": 1500, "unit": "kPa"}
